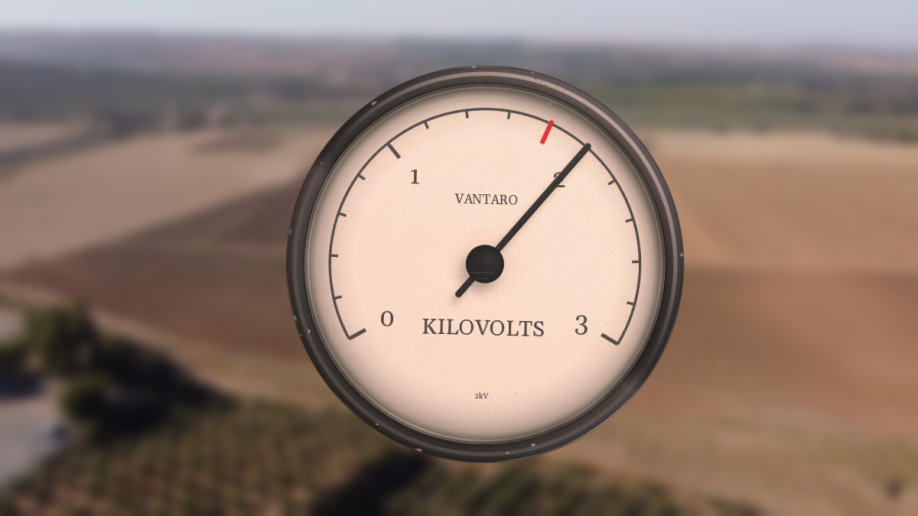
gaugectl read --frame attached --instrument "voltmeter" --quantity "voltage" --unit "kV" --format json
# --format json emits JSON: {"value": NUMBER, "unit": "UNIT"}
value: {"value": 2, "unit": "kV"}
